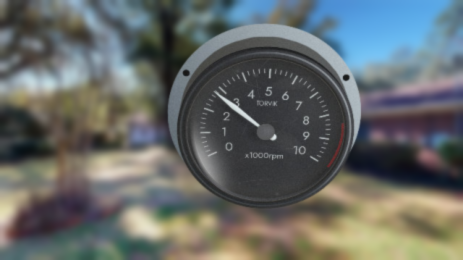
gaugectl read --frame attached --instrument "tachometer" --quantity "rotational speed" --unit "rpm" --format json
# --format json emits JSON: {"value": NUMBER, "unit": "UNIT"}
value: {"value": 2800, "unit": "rpm"}
